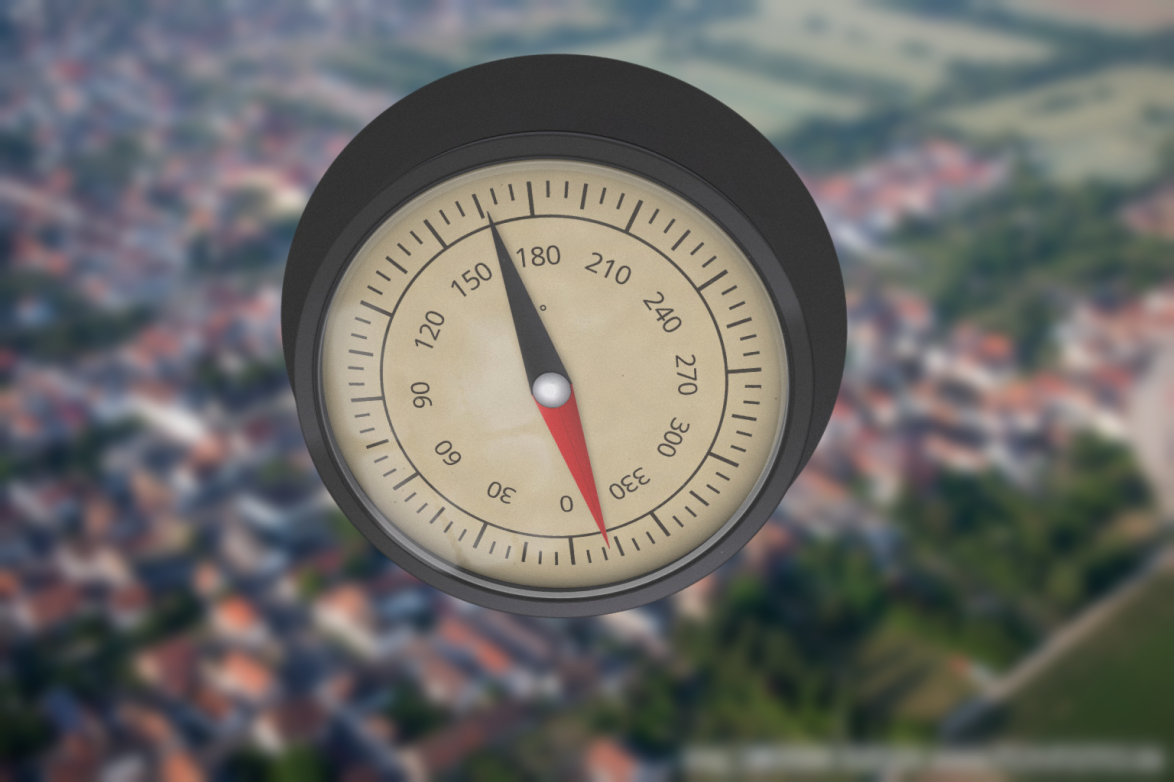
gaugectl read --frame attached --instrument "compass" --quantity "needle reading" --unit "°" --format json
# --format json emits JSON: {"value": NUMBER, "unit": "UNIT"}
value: {"value": 347.5, "unit": "°"}
